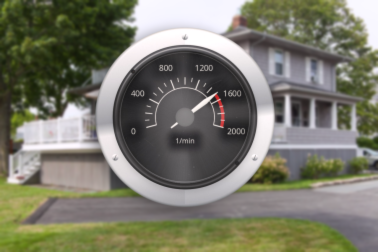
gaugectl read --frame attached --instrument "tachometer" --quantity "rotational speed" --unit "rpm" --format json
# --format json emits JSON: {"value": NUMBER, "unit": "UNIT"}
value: {"value": 1500, "unit": "rpm"}
